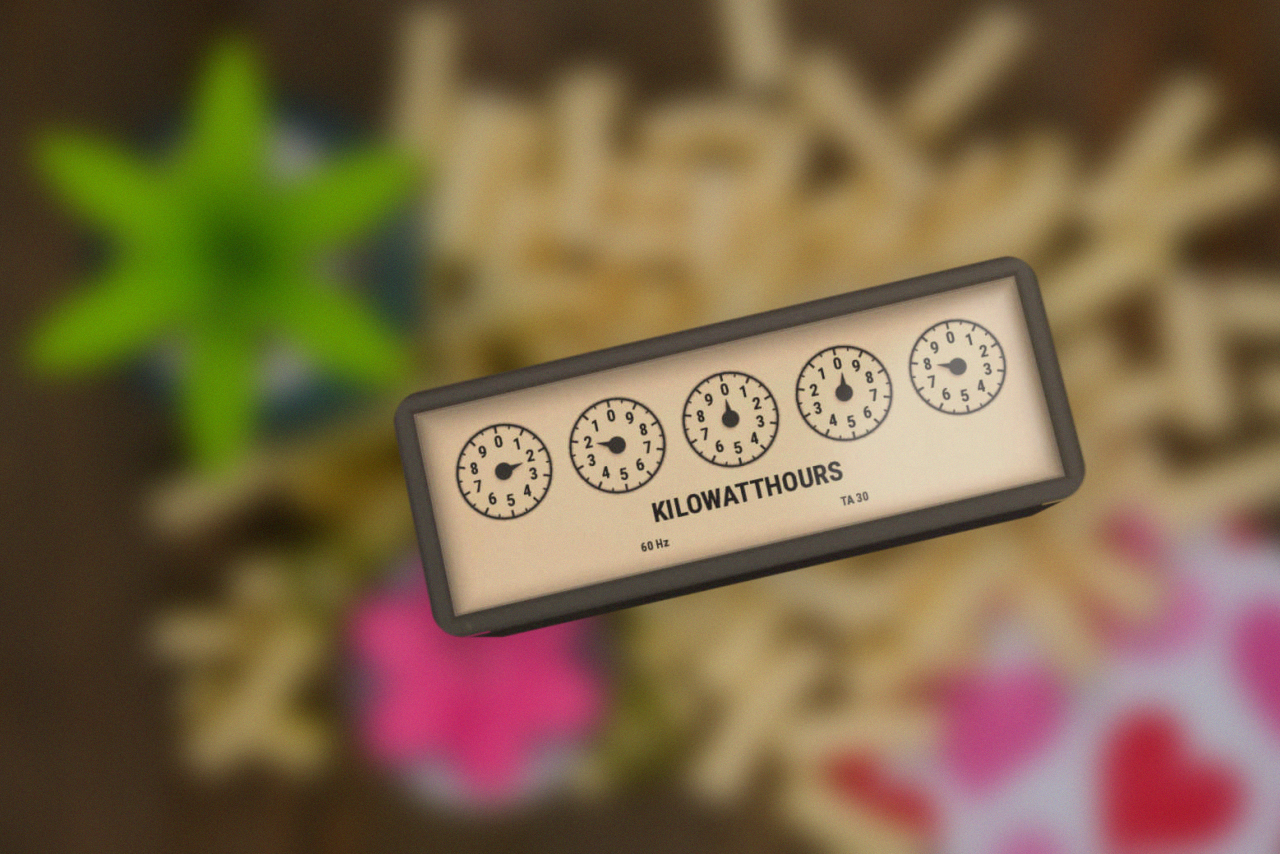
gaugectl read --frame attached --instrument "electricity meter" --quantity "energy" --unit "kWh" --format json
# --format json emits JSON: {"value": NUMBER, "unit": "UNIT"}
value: {"value": 21998, "unit": "kWh"}
